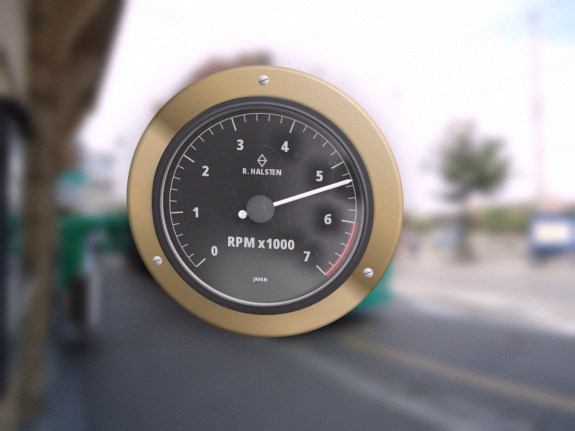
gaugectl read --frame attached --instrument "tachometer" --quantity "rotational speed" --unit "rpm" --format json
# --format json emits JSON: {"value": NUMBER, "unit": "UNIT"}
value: {"value": 5300, "unit": "rpm"}
